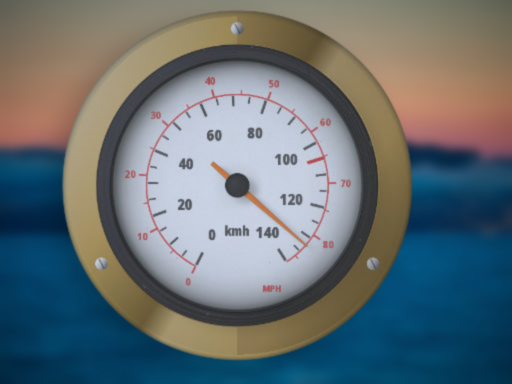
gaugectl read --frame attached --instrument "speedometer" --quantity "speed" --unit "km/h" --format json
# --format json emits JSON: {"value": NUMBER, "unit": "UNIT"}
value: {"value": 132.5, "unit": "km/h"}
